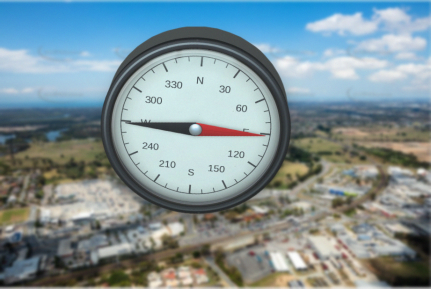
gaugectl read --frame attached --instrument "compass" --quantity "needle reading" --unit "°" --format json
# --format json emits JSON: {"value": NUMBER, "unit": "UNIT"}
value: {"value": 90, "unit": "°"}
